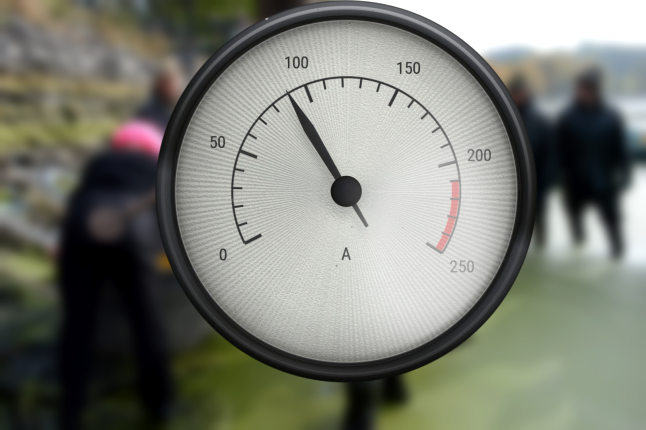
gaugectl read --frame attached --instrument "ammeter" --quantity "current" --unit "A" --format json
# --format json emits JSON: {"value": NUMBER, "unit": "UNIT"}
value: {"value": 90, "unit": "A"}
